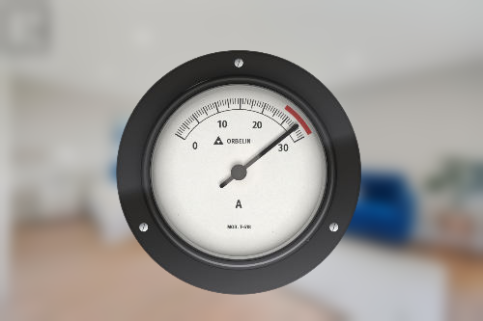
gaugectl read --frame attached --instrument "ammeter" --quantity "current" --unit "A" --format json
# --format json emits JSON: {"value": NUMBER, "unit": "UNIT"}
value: {"value": 27.5, "unit": "A"}
